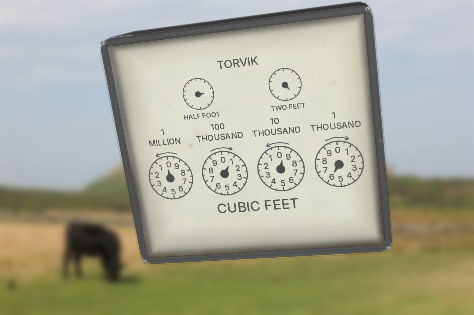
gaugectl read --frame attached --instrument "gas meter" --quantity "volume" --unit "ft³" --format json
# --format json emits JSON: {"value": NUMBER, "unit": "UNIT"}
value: {"value": 9600, "unit": "ft³"}
